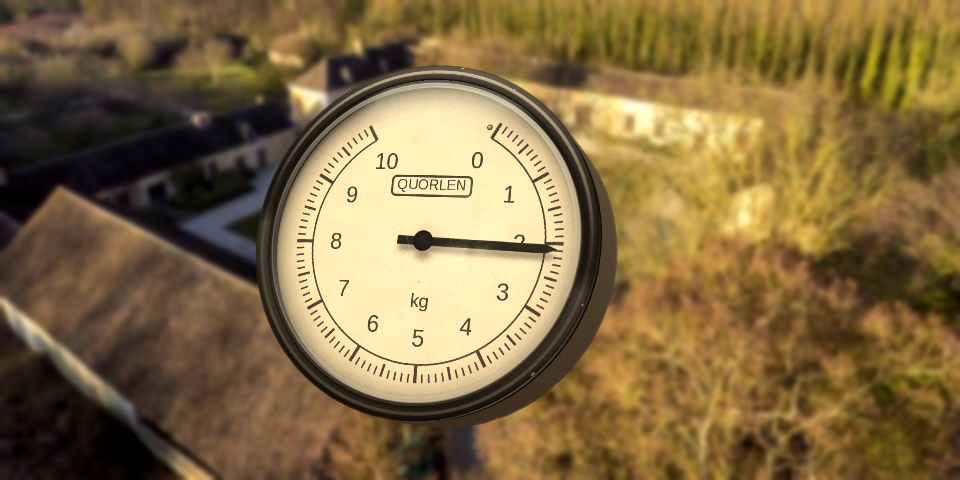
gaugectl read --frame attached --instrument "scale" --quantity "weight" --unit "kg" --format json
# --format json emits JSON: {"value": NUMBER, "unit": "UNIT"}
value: {"value": 2.1, "unit": "kg"}
